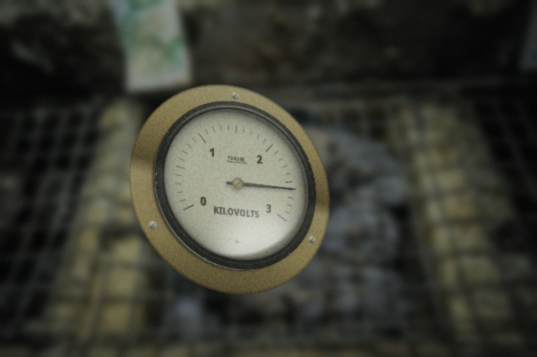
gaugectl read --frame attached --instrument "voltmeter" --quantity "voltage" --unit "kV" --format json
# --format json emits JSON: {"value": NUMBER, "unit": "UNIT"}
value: {"value": 2.6, "unit": "kV"}
